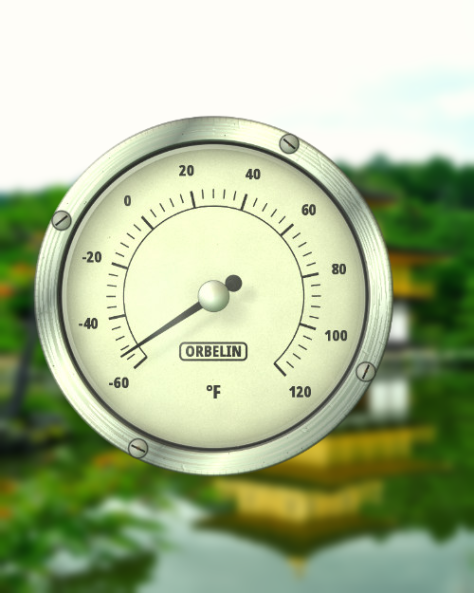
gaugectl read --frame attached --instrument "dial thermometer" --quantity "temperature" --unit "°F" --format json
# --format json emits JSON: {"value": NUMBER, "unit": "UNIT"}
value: {"value": -54, "unit": "°F"}
